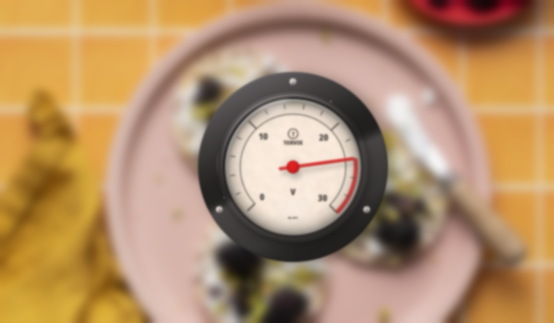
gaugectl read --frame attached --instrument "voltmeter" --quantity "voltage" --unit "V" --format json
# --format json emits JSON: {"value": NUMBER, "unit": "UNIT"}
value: {"value": 24, "unit": "V"}
